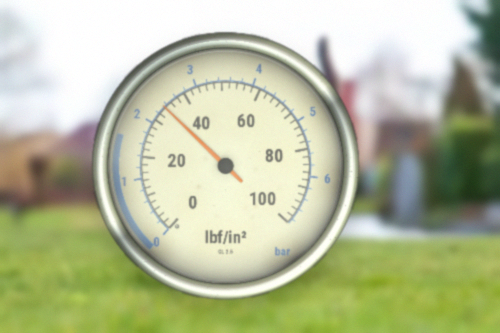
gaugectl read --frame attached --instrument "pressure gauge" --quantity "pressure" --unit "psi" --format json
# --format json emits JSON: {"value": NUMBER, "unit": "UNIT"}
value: {"value": 34, "unit": "psi"}
